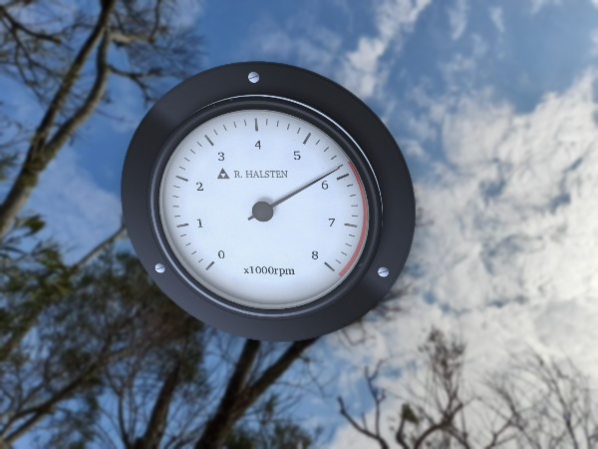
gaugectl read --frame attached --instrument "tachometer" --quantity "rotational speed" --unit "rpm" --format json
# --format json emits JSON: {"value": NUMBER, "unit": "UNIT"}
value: {"value": 5800, "unit": "rpm"}
